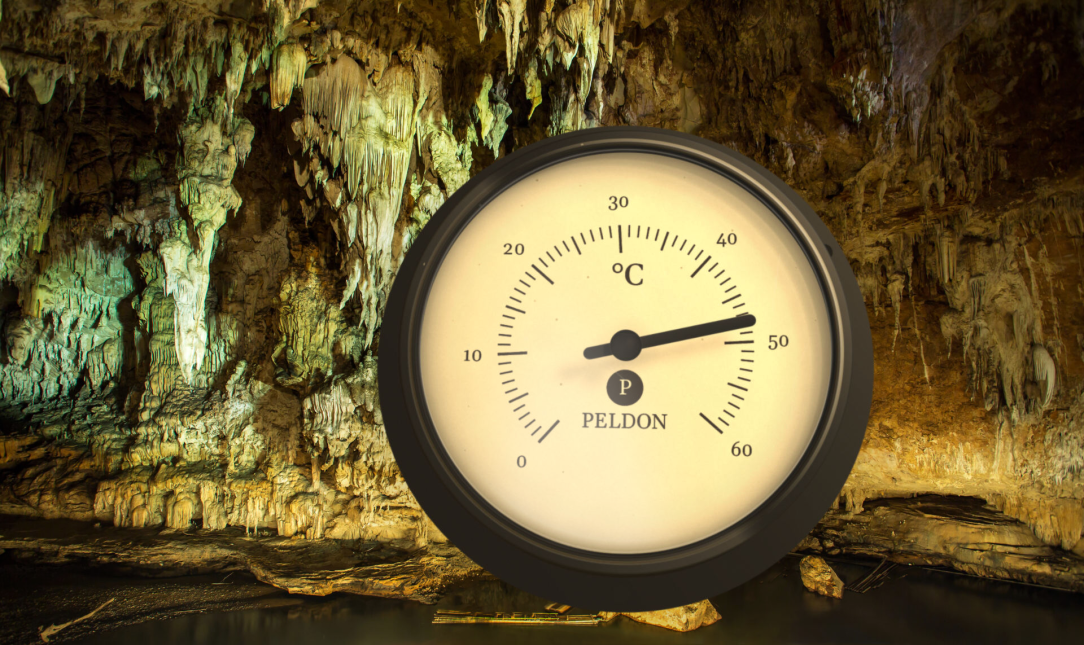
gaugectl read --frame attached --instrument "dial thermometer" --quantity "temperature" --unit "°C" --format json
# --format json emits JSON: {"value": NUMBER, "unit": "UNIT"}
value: {"value": 48, "unit": "°C"}
